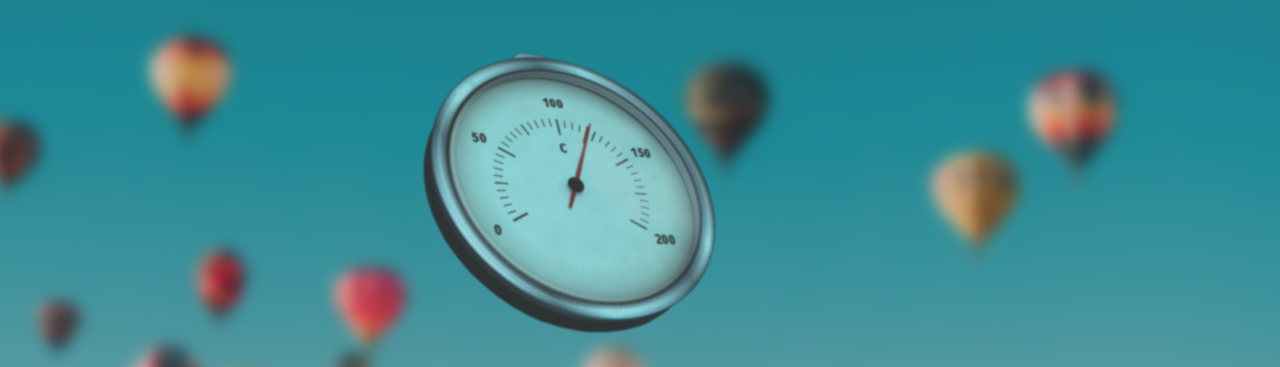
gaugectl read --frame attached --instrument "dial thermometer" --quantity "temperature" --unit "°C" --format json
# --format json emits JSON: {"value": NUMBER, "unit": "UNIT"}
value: {"value": 120, "unit": "°C"}
